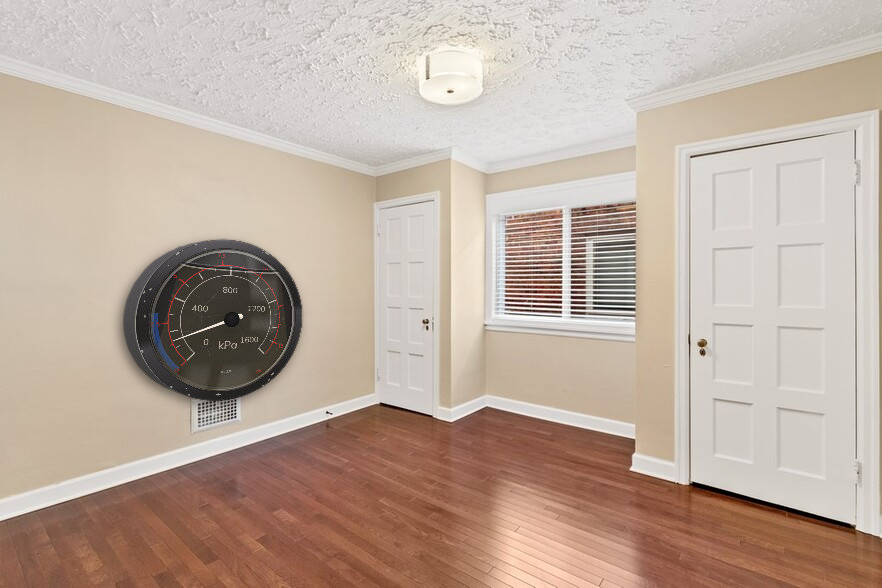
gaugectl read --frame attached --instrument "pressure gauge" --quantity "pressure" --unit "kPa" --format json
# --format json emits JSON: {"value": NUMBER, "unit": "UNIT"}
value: {"value": 150, "unit": "kPa"}
